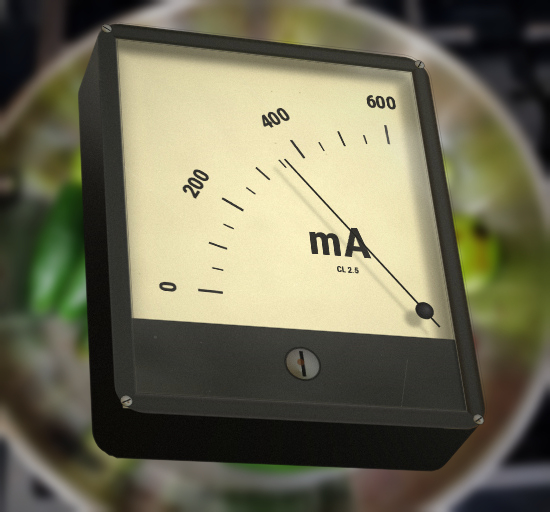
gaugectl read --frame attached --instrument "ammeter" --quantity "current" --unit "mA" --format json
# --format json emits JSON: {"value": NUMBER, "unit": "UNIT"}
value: {"value": 350, "unit": "mA"}
